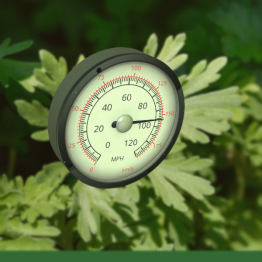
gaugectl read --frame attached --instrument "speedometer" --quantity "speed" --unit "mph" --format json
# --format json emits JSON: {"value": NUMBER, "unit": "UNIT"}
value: {"value": 95, "unit": "mph"}
